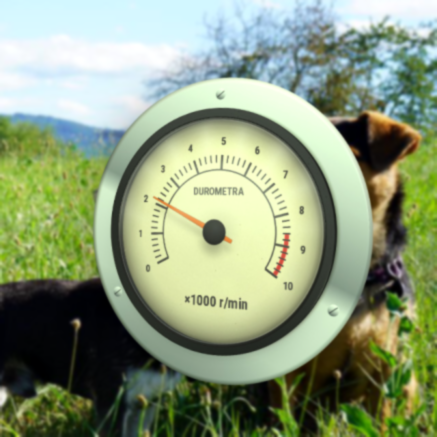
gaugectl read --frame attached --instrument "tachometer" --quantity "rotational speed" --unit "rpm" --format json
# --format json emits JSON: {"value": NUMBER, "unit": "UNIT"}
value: {"value": 2200, "unit": "rpm"}
